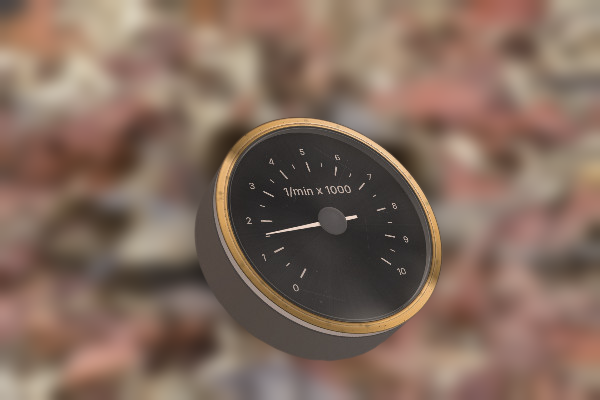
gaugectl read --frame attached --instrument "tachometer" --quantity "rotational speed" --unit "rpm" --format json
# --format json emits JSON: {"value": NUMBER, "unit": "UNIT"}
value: {"value": 1500, "unit": "rpm"}
